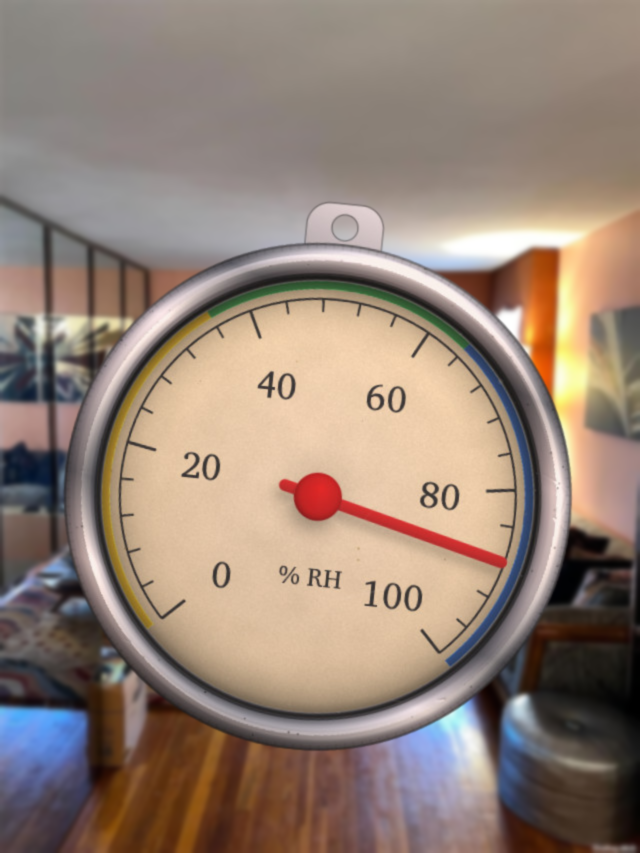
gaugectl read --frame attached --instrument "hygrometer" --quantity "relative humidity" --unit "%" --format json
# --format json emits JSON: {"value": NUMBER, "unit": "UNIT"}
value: {"value": 88, "unit": "%"}
